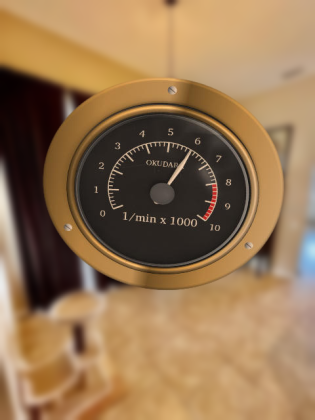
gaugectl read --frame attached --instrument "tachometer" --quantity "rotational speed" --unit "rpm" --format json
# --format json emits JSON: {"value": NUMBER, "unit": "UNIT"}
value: {"value": 6000, "unit": "rpm"}
